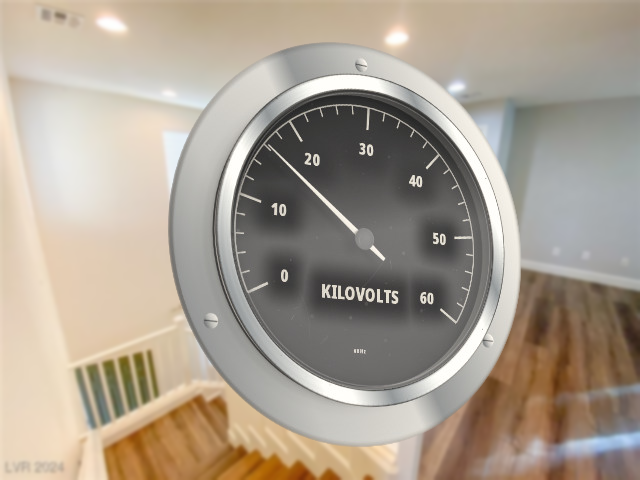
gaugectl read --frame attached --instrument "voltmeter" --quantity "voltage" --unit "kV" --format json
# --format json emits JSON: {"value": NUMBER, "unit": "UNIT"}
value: {"value": 16, "unit": "kV"}
